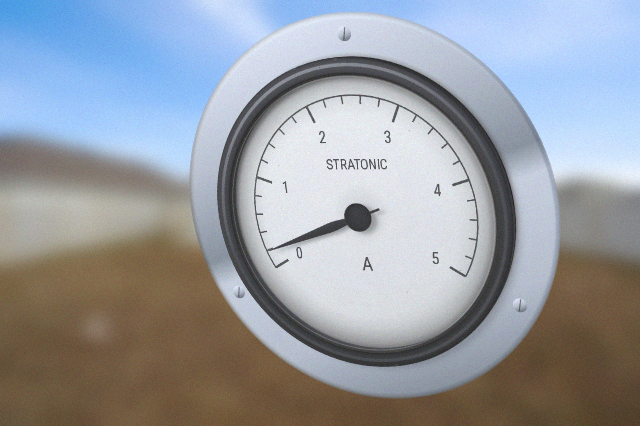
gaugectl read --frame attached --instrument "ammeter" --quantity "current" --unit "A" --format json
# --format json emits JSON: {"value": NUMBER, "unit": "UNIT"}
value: {"value": 0.2, "unit": "A"}
